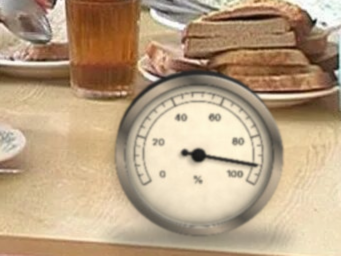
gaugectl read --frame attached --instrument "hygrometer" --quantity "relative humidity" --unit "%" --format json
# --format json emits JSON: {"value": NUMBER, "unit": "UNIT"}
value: {"value": 92, "unit": "%"}
